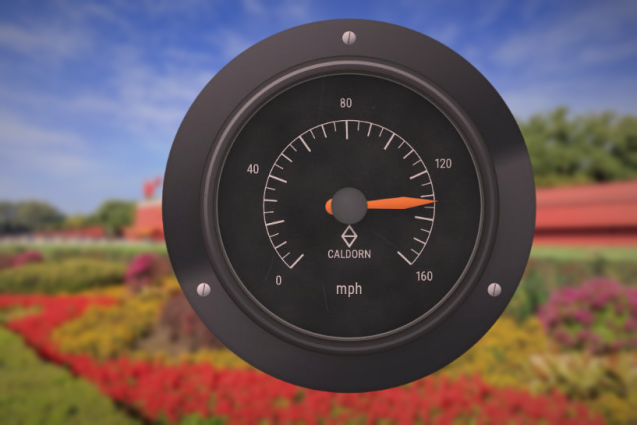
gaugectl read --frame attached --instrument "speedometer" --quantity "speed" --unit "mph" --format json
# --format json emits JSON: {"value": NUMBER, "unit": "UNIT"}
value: {"value": 132.5, "unit": "mph"}
